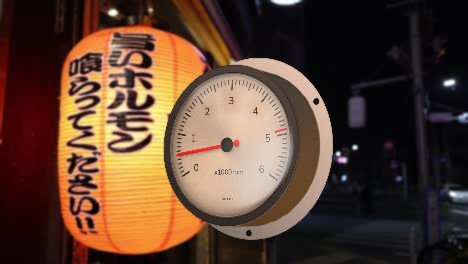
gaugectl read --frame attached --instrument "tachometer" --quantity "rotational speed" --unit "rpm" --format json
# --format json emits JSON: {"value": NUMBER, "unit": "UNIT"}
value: {"value": 500, "unit": "rpm"}
